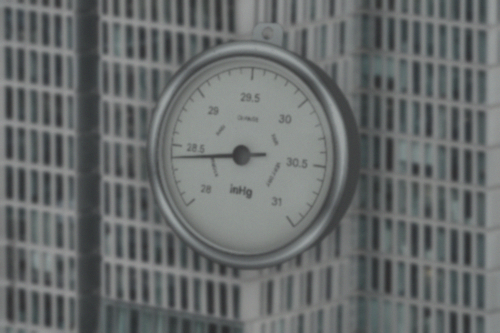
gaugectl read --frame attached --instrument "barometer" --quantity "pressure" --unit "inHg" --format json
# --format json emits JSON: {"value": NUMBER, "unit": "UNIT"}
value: {"value": 28.4, "unit": "inHg"}
